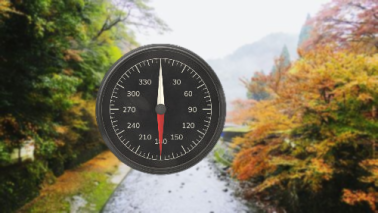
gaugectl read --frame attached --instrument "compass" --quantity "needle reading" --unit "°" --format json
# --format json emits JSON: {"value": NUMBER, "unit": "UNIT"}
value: {"value": 180, "unit": "°"}
